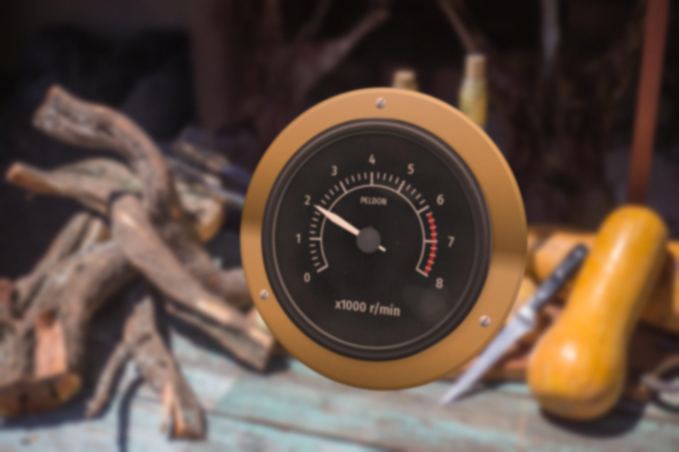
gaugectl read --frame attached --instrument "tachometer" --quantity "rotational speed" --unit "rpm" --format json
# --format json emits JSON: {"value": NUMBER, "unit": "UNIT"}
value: {"value": 2000, "unit": "rpm"}
